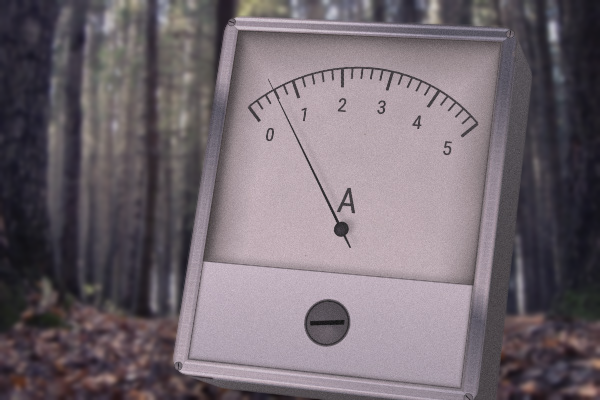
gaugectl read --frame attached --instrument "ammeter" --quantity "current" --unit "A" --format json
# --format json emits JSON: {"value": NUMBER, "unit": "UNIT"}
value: {"value": 0.6, "unit": "A"}
